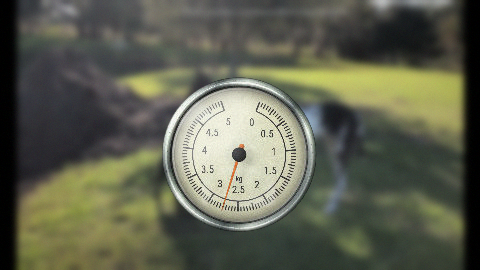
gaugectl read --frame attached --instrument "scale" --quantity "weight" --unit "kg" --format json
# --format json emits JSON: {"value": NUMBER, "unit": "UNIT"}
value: {"value": 2.75, "unit": "kg"}
